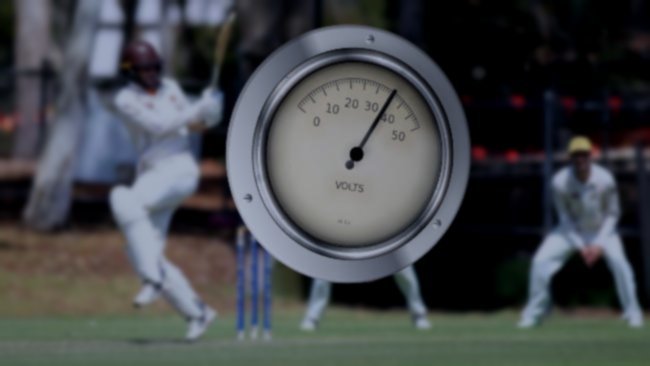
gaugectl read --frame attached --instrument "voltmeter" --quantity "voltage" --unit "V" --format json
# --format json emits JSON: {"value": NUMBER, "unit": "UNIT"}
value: {"value": 35, "unit": "V"}
